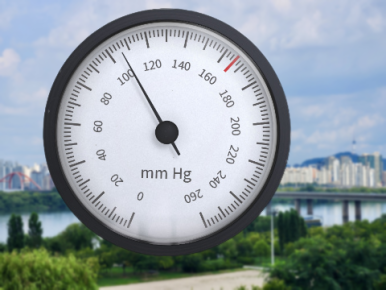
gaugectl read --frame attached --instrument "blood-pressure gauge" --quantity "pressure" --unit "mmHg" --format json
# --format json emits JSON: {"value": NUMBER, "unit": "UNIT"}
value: {"value": 106, "unit": "mmHg"}
